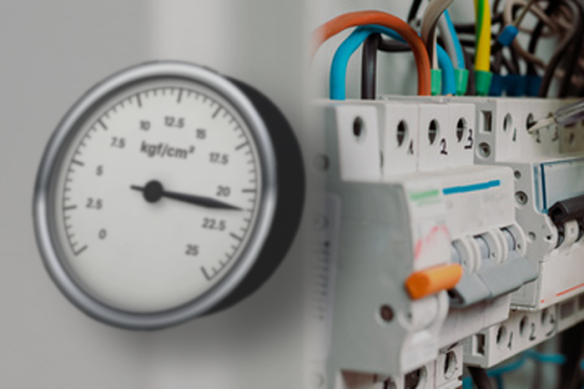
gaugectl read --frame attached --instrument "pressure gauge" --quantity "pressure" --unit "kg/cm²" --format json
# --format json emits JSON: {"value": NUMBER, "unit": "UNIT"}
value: {"value": 21, "unit": "kg/cm²"}
